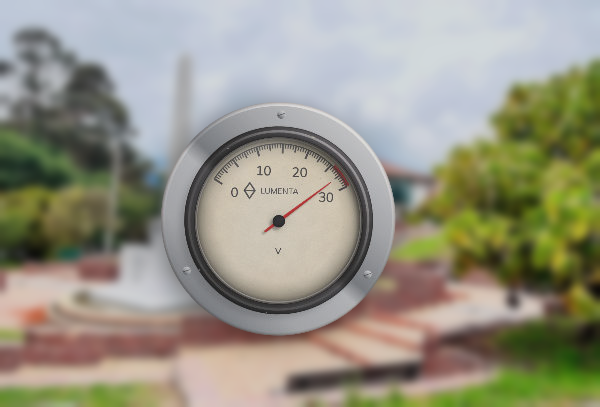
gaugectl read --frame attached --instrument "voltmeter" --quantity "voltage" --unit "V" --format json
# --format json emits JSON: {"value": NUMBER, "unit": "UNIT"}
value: {"value": 27.5, "unit": "V"}
